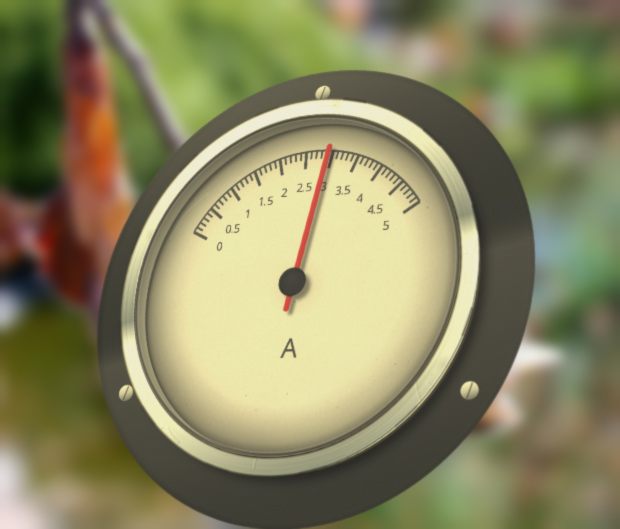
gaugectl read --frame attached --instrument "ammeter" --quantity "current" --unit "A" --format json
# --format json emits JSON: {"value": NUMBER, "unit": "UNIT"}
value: {"value": 3, "unit": "A"}
